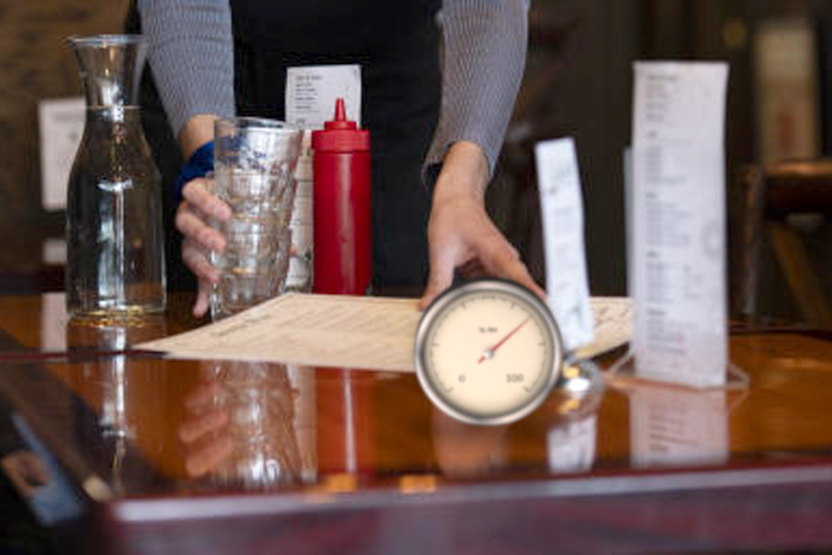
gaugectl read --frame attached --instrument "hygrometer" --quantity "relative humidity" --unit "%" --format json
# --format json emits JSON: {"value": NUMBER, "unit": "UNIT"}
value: {"value": 68, "unit": "%"}
